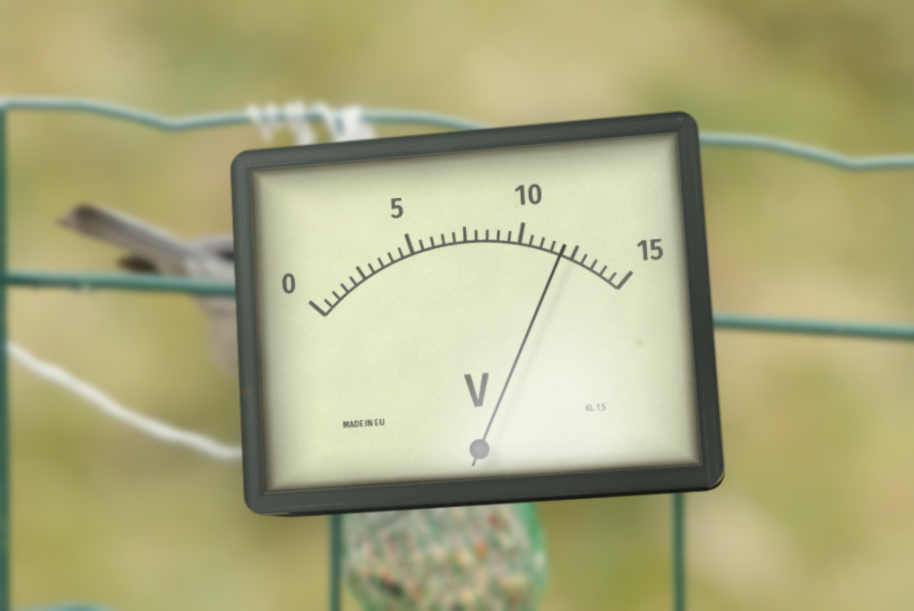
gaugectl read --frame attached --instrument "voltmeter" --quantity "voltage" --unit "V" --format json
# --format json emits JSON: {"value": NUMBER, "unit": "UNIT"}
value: {"value": 12, "unit": "V"}
